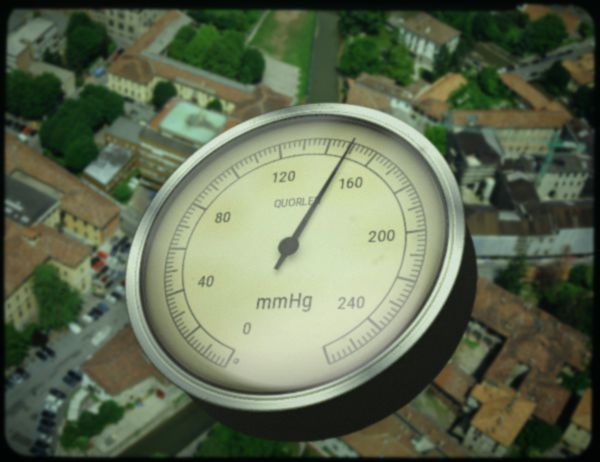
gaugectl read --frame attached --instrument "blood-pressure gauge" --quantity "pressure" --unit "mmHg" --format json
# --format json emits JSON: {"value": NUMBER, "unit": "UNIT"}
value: {"value": 150, "unit": "mmHg"}
